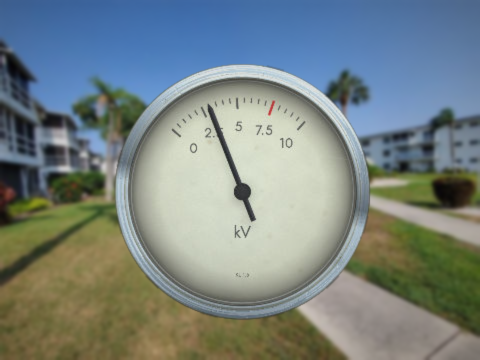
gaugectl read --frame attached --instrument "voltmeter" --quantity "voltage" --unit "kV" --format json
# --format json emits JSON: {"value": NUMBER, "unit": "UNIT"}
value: {"value": 3, "unit": "kV"}
